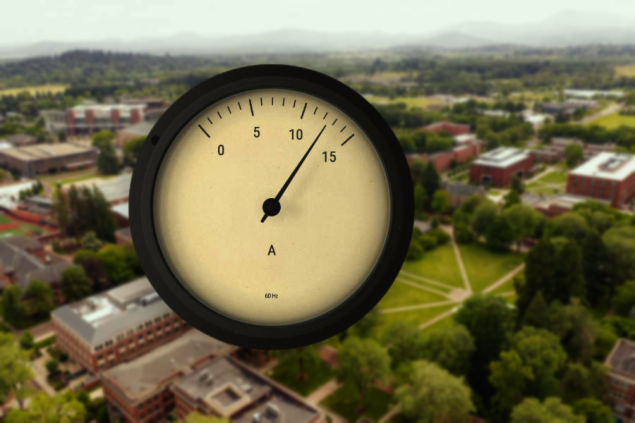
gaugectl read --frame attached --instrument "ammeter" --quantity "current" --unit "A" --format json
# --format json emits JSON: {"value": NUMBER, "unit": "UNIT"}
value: {"value": 12.5, "unit": "A"}
